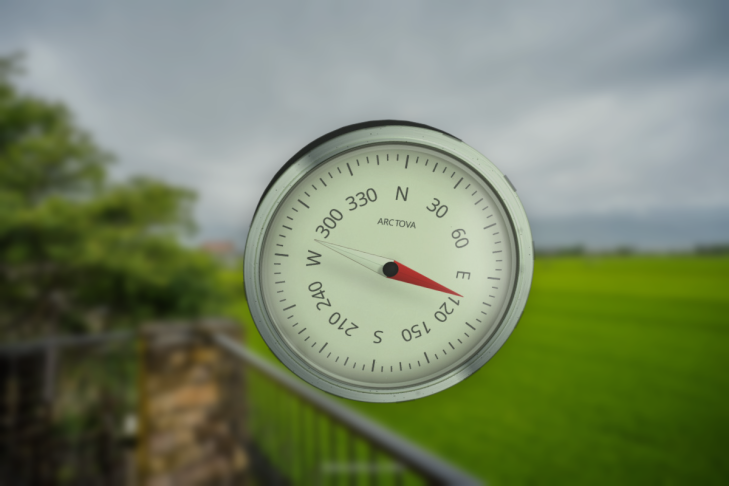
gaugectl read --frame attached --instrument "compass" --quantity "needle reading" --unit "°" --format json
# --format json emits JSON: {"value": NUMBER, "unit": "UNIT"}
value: {"value": 105, "unit": "°"}
